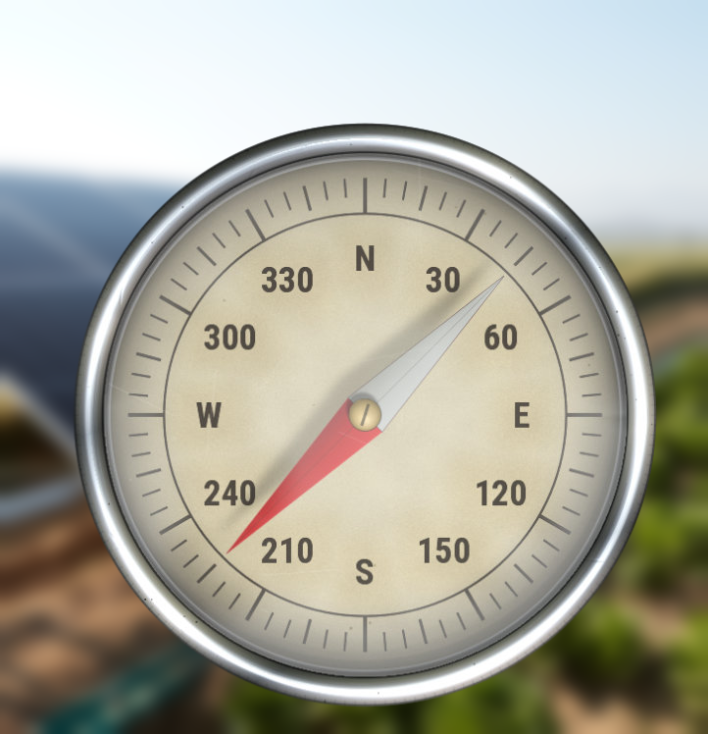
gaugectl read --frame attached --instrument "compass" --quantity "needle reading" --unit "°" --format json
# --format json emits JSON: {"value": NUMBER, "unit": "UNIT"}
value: {"value": 225, "unit": "°"}
